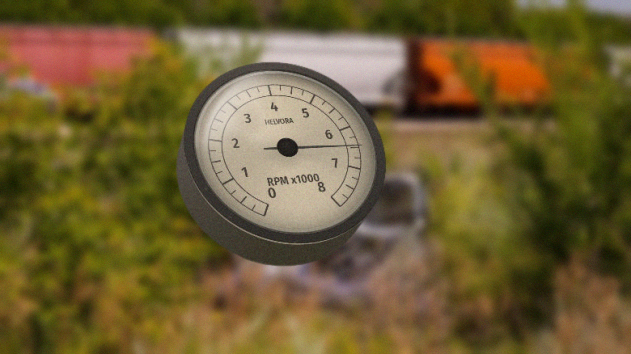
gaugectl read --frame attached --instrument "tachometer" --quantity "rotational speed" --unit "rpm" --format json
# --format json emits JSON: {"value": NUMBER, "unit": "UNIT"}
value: {"value": 6500, "unit": "rpm"}
